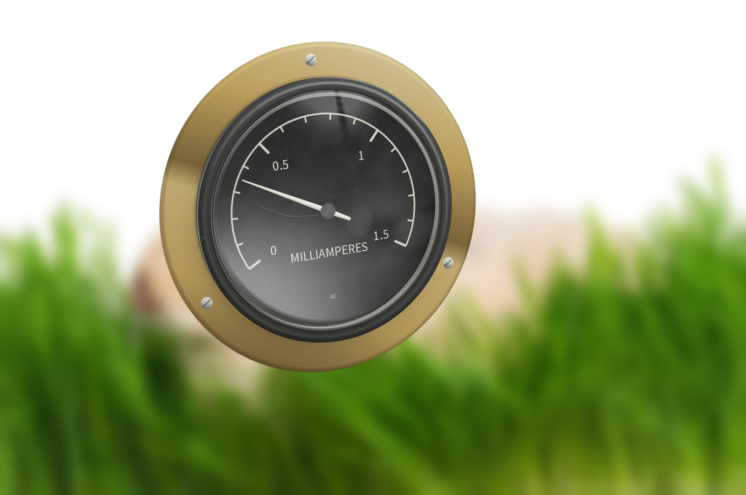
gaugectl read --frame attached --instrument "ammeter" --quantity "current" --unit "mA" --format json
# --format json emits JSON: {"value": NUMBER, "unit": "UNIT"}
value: {"value": 0.35, "unit": "mA"}
